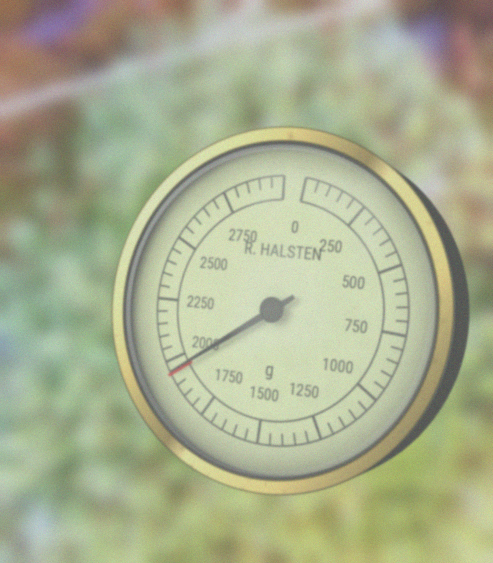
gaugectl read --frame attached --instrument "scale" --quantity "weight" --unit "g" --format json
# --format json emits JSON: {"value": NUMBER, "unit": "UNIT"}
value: {"value": 1950, "unit": "g"}
